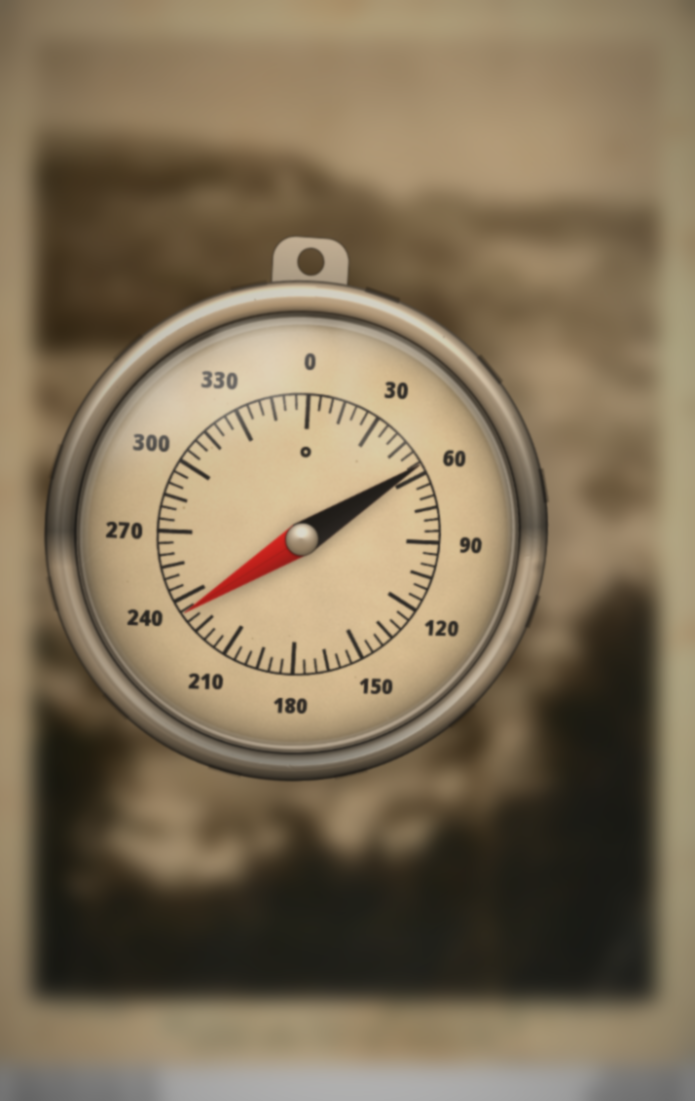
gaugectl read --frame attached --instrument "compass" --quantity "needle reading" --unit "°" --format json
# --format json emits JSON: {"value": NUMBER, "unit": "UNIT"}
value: {"value": 235, "unit": "°"}
